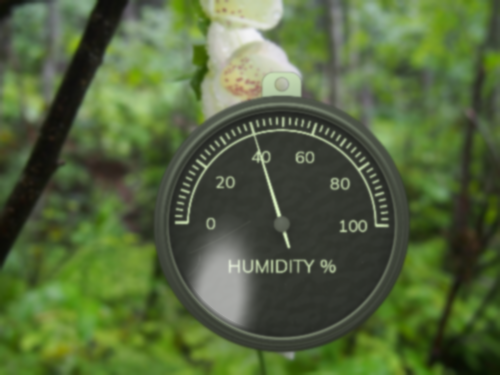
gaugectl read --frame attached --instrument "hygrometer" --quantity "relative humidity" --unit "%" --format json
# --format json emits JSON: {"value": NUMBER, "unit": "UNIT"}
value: {"value": 40, "unit": "%"}
